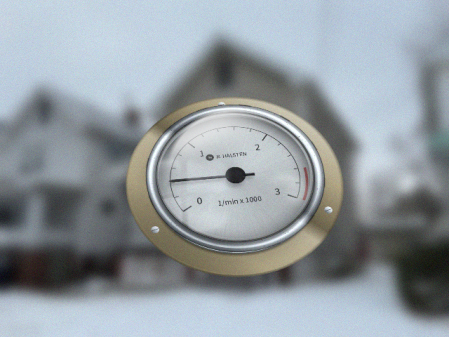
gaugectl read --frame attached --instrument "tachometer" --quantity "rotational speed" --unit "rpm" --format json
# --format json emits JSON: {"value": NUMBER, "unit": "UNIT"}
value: {"value": 400, "unit": "rpm"}
